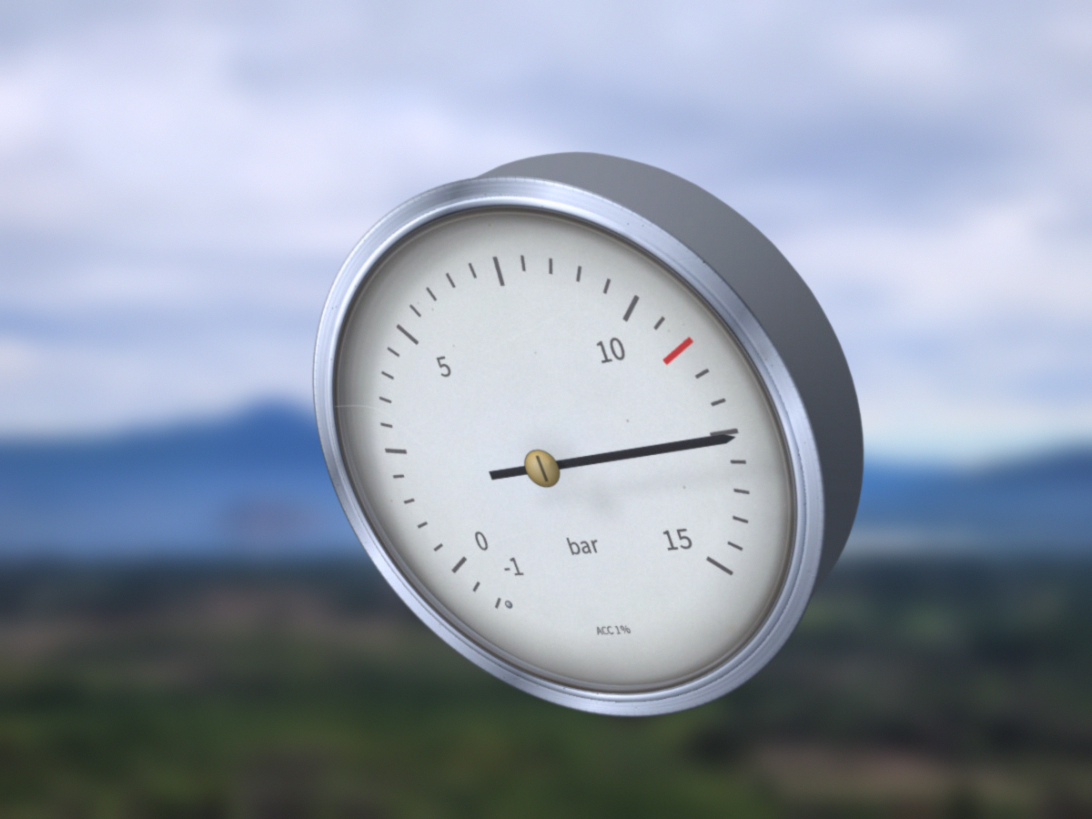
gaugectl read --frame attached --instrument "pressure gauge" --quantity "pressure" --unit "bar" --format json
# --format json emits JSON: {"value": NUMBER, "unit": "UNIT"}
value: {"value": 12.5, "unit": "bar"}
